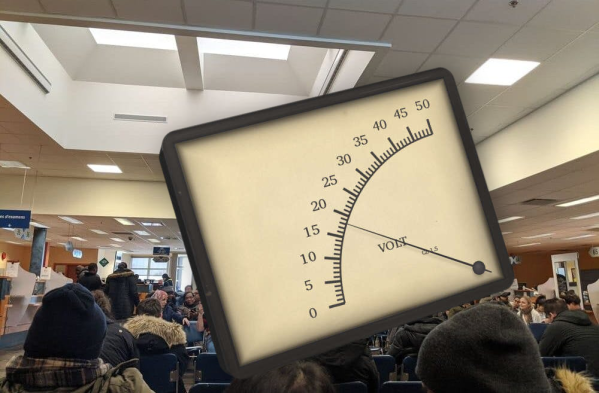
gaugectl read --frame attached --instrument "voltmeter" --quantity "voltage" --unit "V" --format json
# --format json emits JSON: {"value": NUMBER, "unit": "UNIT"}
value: {"value": 18, "unit": "V"}
